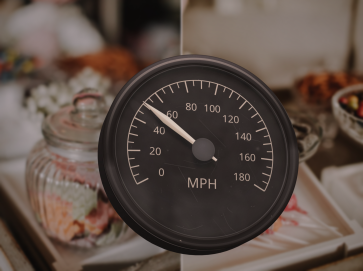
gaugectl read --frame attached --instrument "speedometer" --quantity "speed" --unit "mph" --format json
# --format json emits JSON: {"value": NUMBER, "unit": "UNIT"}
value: {"value": 50, "unit": "mph"}
